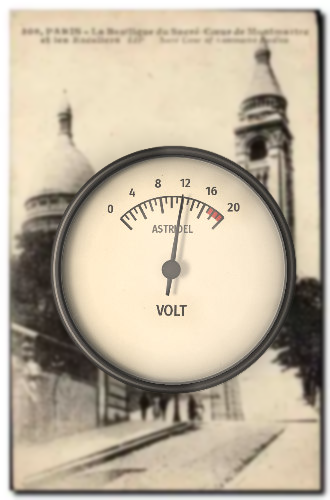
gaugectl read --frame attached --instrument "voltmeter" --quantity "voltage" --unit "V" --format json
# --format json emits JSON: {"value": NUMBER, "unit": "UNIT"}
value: {"value": 12, "unit": "V"}
